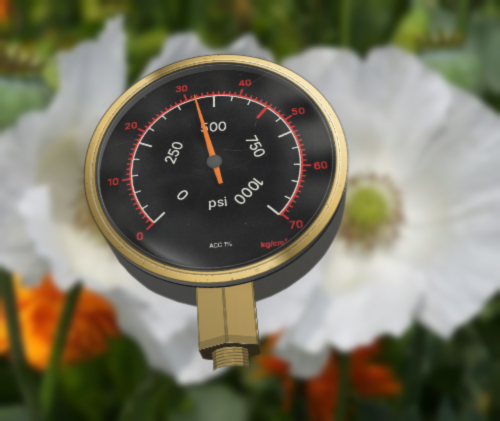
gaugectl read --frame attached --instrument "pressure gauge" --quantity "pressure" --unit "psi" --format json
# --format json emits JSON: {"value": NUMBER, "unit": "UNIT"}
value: {"value": 450, "unit": "psi"}
